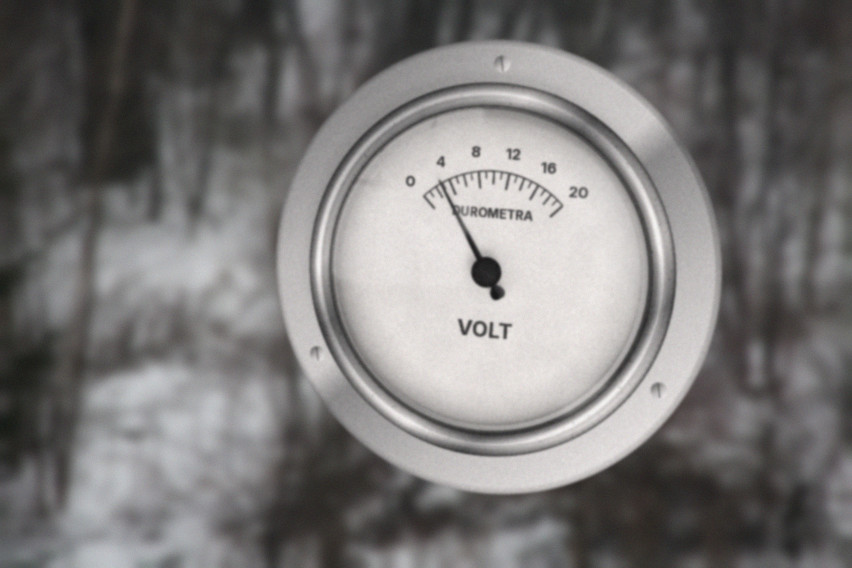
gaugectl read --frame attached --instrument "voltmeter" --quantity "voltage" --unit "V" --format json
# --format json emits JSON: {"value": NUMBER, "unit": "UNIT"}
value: {"value": 3, "unit": "V"}
